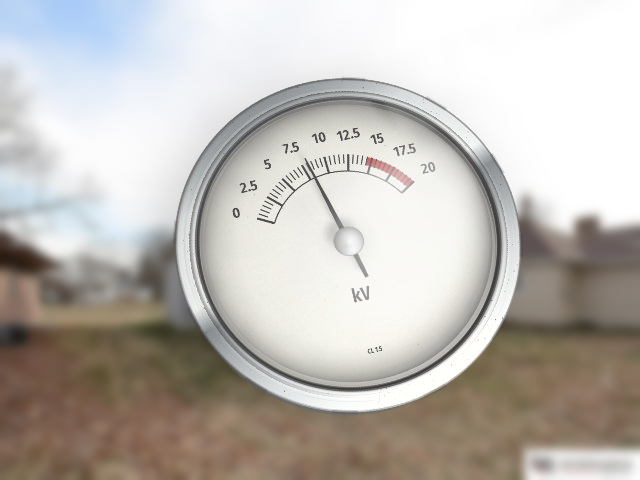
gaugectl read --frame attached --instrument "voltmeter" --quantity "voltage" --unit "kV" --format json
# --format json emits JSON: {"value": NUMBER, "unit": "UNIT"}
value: {"value": 8, "unit": "kV"}
